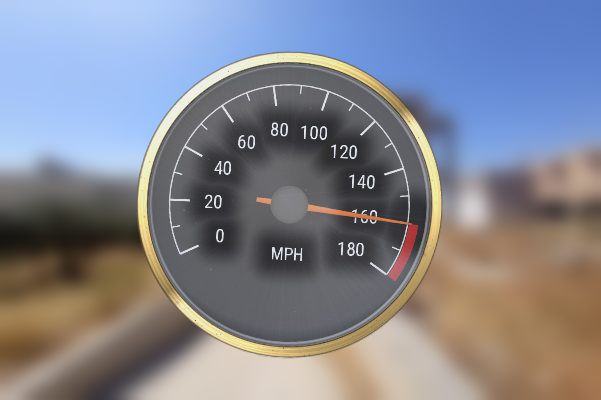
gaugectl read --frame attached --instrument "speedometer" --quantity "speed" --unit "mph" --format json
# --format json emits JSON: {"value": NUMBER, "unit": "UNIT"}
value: {"value": 160, "unit": "mph"}
